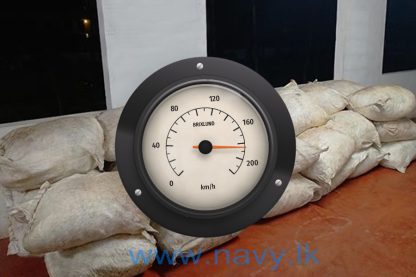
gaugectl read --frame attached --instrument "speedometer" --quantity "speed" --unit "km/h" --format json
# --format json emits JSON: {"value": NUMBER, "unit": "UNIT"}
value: {"value": 185, "unit": "km/h"}
